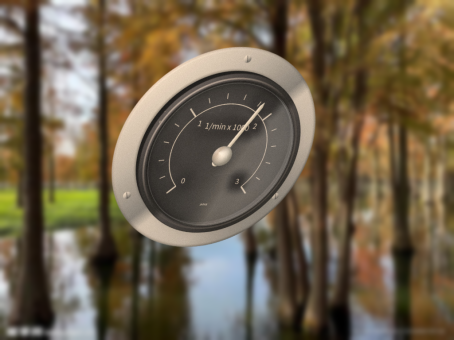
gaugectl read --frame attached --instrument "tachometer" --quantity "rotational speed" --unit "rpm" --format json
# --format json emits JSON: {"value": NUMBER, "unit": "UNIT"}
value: {"value": 1800, "unit": "rpm"}
